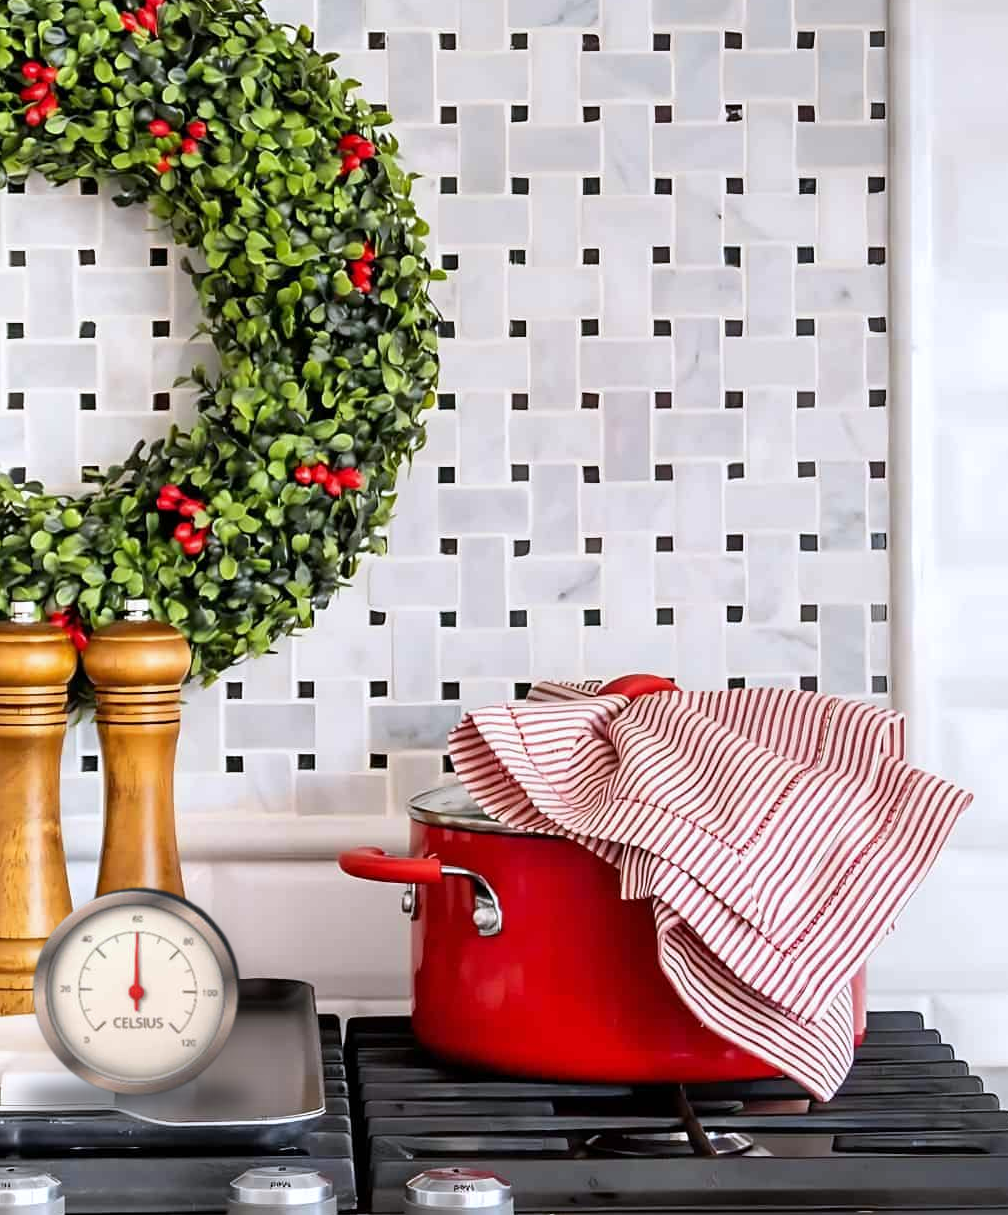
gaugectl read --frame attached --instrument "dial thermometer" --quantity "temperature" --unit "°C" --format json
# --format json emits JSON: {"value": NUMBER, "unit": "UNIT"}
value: {"value": 60, "unit": "°C"}
